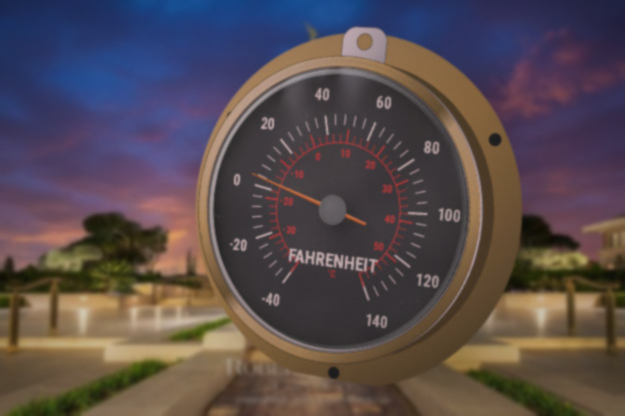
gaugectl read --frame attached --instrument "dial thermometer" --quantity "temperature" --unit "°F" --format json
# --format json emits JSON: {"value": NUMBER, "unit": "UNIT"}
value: {"value": 4, "unit": "°F"}
